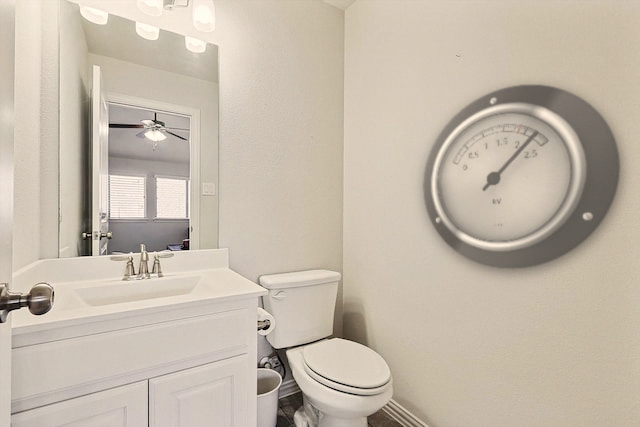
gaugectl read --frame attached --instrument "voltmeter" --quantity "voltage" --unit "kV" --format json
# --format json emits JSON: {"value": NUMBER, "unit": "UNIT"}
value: {"value": 2.25, "unit": "kV"}
